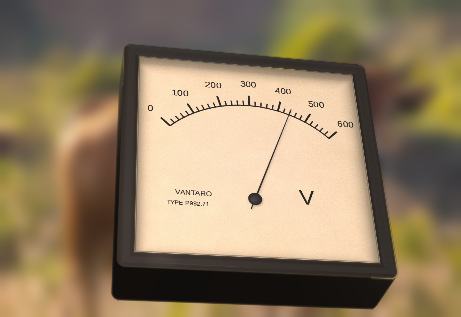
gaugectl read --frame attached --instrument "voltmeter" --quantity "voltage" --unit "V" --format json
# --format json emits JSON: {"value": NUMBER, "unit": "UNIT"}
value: {"value": 440, "unit": "V"}
